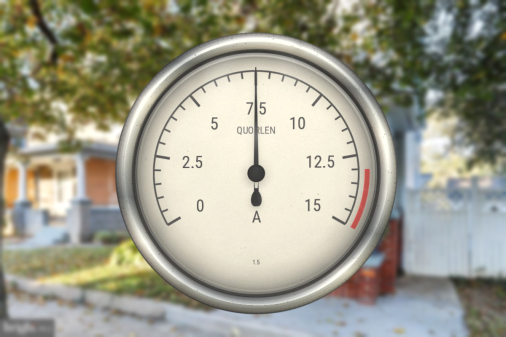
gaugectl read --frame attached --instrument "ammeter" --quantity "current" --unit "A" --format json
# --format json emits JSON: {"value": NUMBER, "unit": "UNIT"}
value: {"value": 7.5, "unit": "A"}
